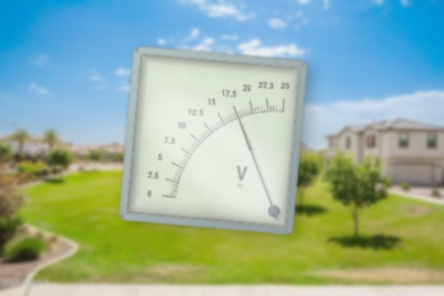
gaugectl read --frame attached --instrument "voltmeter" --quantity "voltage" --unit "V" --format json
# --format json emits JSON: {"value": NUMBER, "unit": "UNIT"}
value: {"value": 17.5, "unit": "V"}
